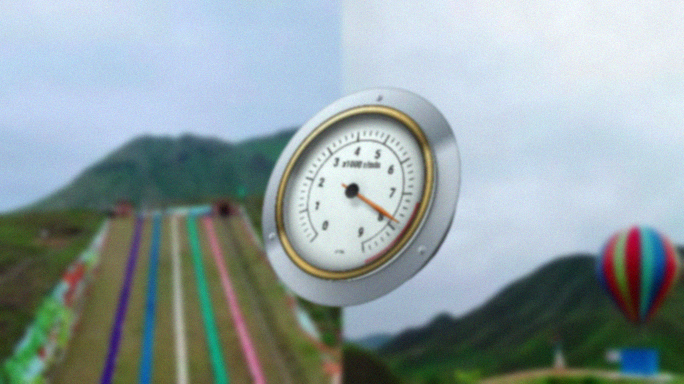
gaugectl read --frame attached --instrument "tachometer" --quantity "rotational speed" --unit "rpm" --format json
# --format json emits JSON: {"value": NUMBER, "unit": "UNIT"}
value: {"value": 7800, "unit": "rpm"}
